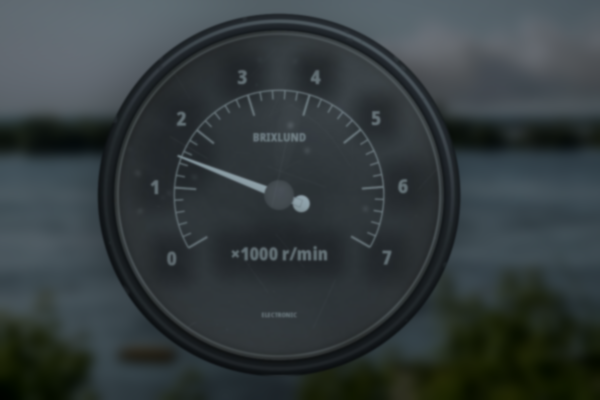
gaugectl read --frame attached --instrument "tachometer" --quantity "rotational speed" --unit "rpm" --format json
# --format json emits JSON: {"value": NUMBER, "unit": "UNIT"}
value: {"value": 1500, "unit": "rpm"}
